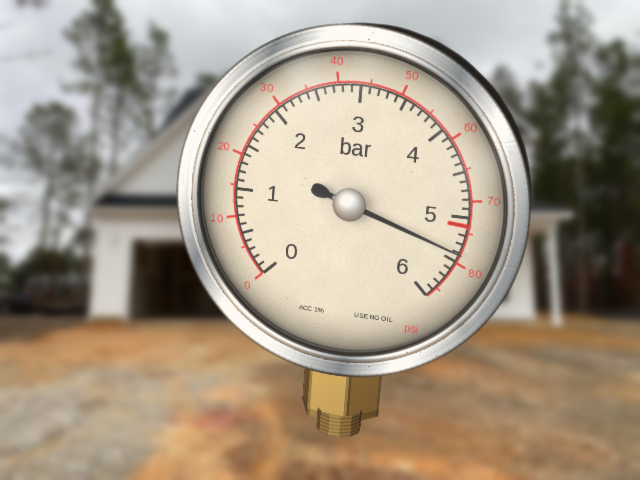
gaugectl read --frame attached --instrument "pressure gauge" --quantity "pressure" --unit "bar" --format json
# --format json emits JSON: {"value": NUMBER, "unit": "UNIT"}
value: {"value": 5.4, "unit": "bar"}
